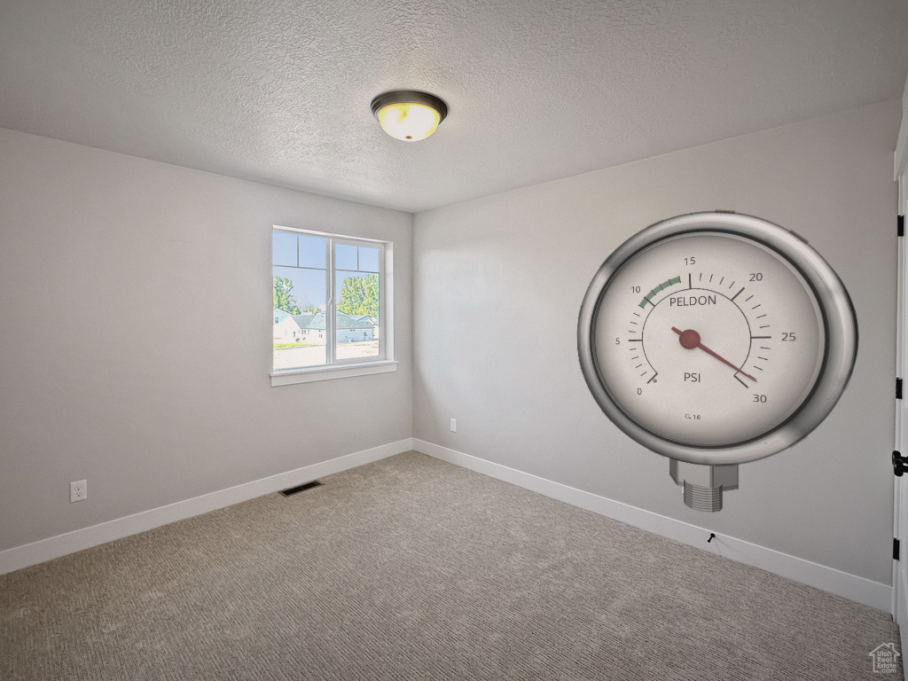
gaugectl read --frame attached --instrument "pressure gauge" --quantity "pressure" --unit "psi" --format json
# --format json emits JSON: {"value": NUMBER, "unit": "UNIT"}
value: {"value": 29, "unit": "psi"}
